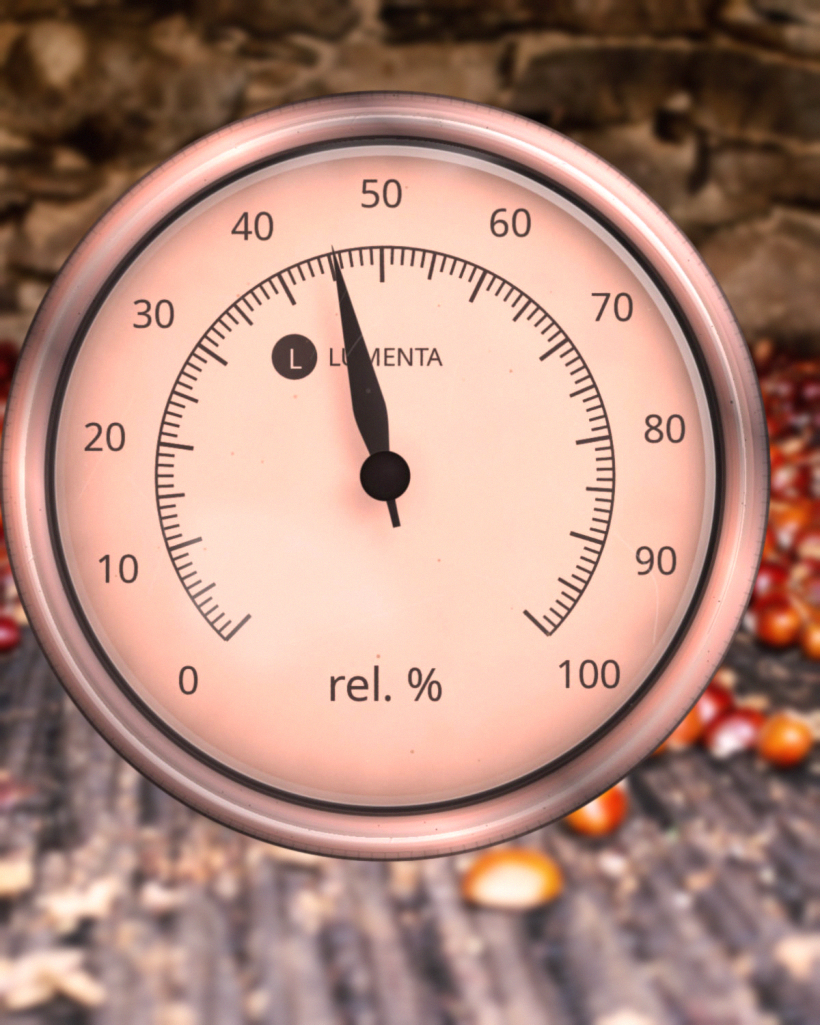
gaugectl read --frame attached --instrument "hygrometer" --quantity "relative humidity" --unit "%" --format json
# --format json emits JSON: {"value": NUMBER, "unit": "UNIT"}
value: {"value": 45.5, "unit": "%"}
